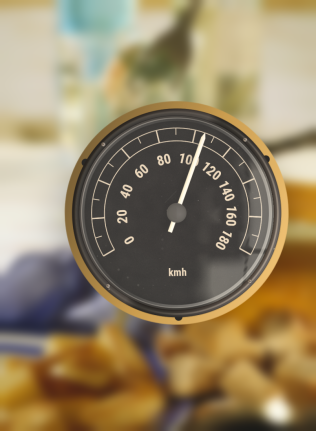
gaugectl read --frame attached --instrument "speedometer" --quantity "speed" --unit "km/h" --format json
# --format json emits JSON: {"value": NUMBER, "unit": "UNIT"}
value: {"value": 105, "unit": "km/h"}
